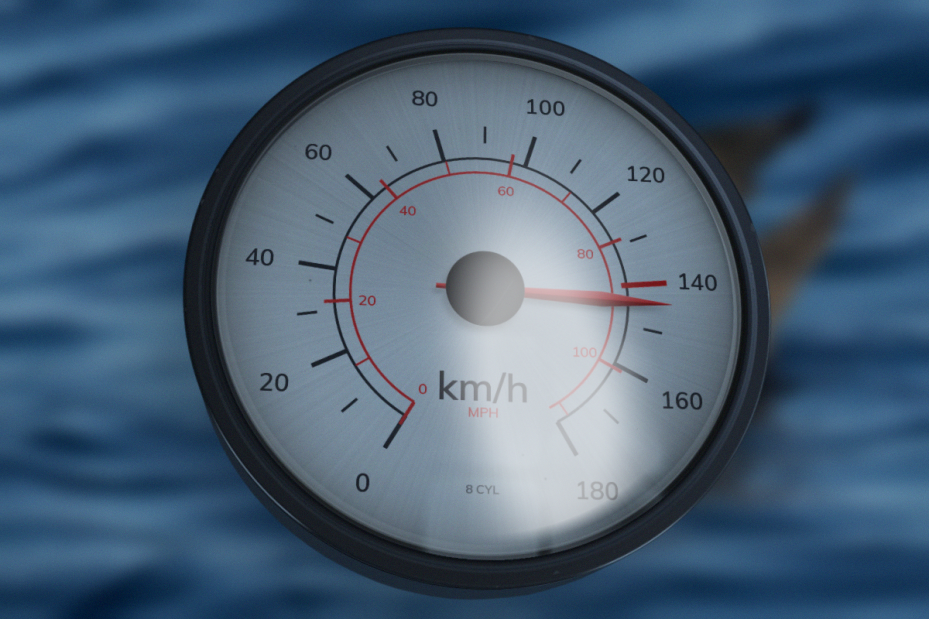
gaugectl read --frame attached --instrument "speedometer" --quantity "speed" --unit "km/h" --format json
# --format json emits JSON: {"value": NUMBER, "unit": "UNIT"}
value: {"value": 145, "unit": "km/h"}
